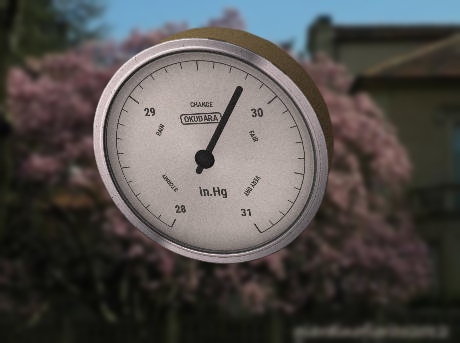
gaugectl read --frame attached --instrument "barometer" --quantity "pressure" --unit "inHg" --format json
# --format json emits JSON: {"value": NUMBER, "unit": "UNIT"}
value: {"value": 29.8, "unit": "inHg"}
